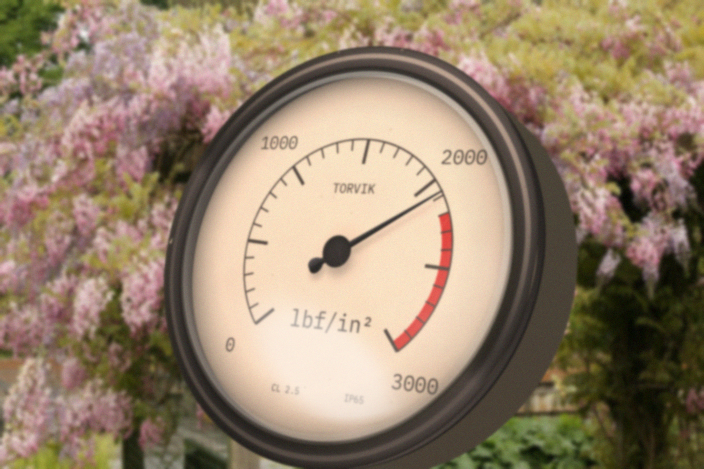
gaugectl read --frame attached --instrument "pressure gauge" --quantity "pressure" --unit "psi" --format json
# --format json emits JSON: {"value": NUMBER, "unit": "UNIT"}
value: {"value": 2100, "unit": "psi"}
